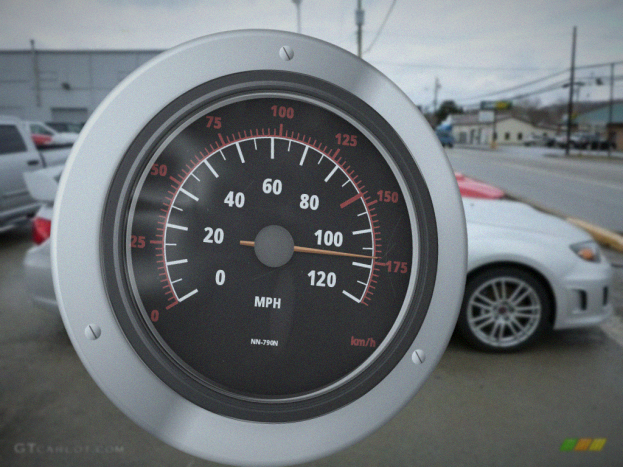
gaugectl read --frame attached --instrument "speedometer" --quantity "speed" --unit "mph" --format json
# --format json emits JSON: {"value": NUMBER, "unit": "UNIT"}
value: {"value": 107.5, "unit": "mph"}
